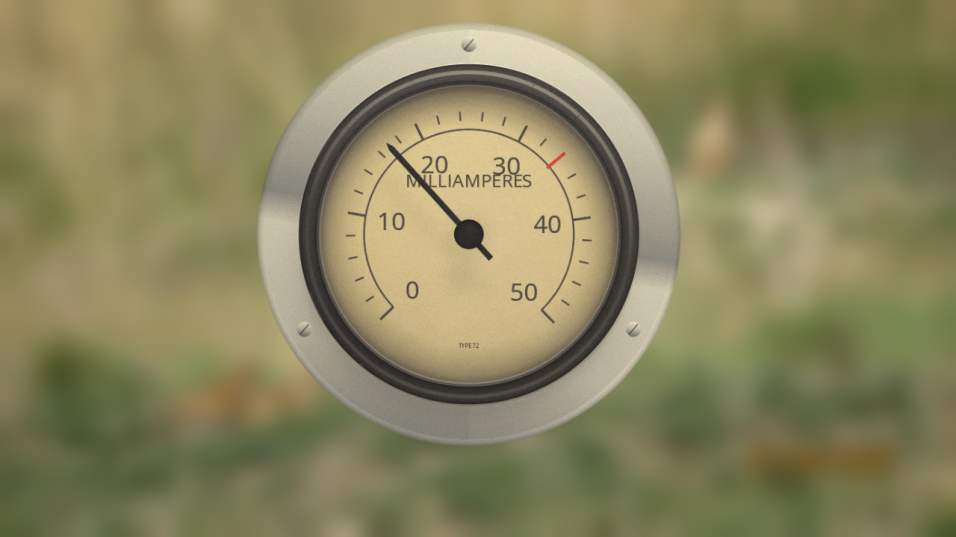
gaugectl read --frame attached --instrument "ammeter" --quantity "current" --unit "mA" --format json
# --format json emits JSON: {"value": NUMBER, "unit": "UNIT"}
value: {"value": 17, "unit": "mA"}
